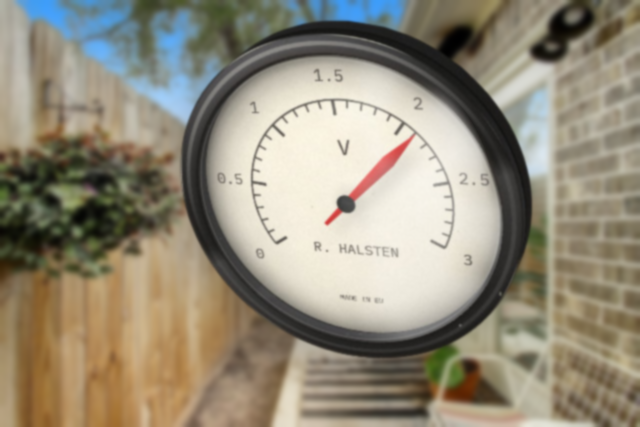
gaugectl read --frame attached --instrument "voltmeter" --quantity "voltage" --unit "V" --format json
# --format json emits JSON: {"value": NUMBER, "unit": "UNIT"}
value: {"value": 2.1, "unit": "V"}
